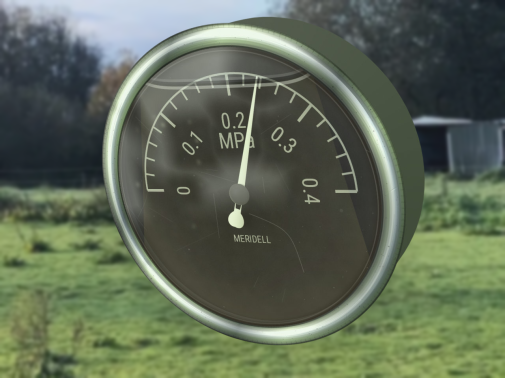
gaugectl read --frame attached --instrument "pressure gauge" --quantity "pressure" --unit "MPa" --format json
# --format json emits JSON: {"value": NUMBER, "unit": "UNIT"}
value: {"value": 0.24, "unit": "MPa"}
